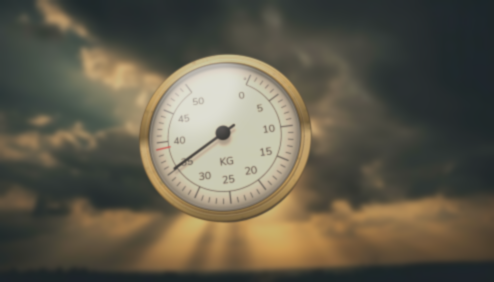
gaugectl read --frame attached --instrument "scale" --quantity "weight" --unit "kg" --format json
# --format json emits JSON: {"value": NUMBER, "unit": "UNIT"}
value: {"value": 35, "unit": "kg"}
